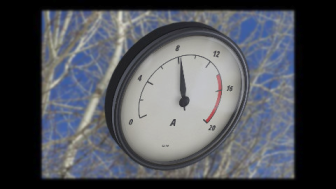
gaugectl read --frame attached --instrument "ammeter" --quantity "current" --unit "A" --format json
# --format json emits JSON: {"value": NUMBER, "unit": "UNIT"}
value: {"value": 8, "unit": "A"}
